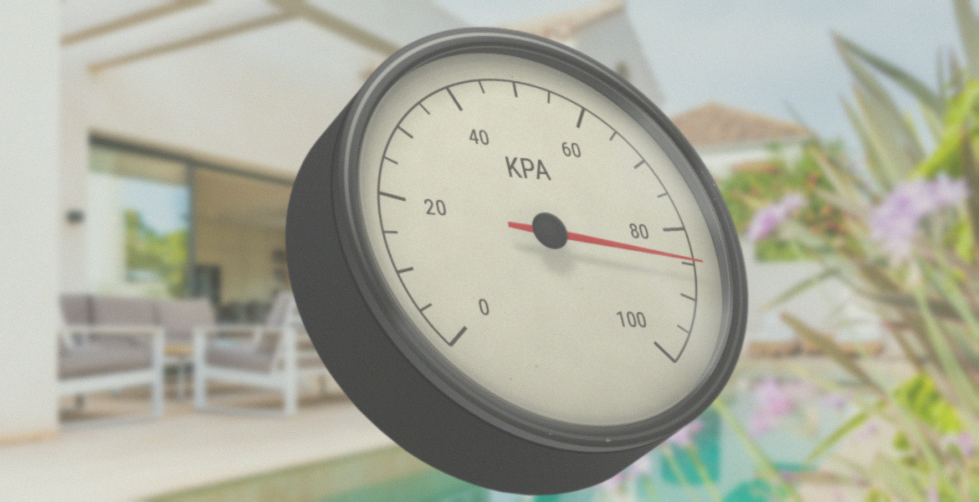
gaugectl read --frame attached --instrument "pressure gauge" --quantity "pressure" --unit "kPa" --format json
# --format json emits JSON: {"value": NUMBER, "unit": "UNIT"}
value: {"value": 85, "unit": "kPa"}
